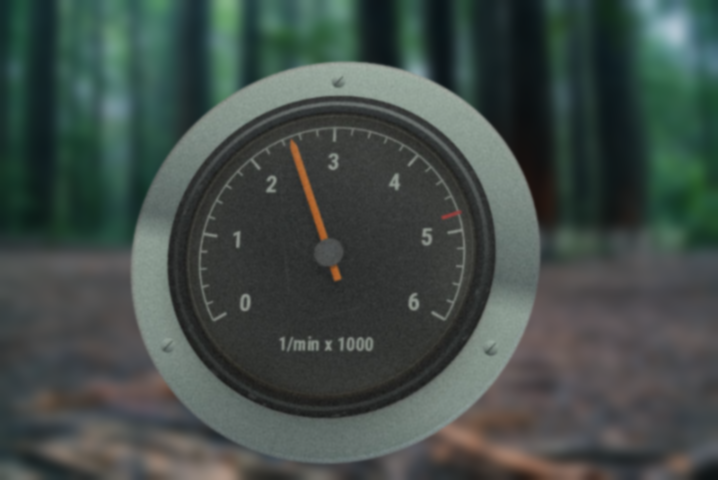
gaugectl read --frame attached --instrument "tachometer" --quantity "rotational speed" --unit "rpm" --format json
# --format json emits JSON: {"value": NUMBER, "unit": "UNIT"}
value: {"value": 2500, "unit": "rpm"}
